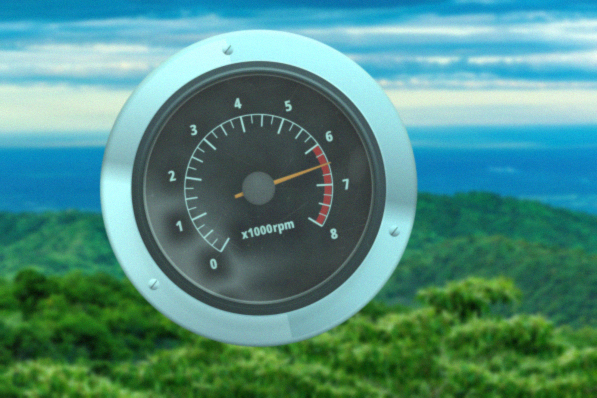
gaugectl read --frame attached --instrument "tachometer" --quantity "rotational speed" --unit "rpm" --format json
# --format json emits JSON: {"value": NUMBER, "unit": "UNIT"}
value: {"value": 6500, "unit": "rpm"}
